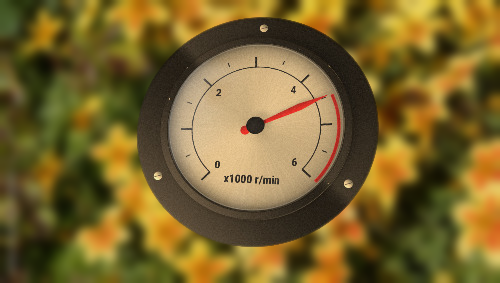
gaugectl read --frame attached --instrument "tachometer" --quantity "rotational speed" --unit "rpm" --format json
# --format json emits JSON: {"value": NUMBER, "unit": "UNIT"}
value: {"value": 4500, "unit": "rpm"}
